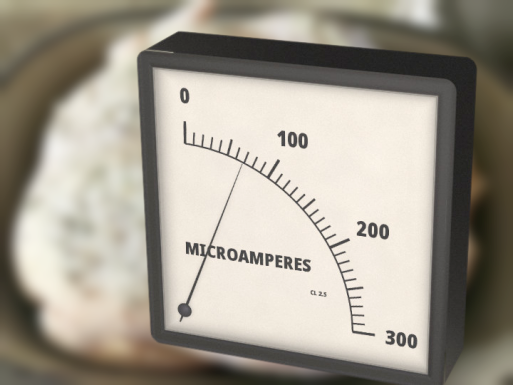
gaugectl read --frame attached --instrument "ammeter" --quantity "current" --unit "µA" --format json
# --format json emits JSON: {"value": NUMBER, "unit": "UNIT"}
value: {"value": 70, "unit": "µA"}
